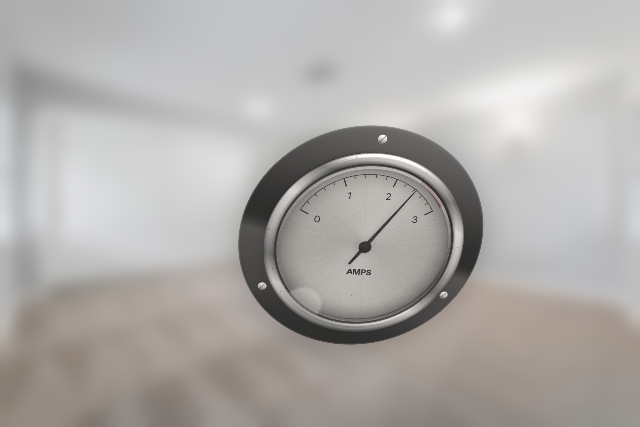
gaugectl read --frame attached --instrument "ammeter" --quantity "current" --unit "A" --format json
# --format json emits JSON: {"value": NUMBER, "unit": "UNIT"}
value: {"value": 2.4, "unit": "A"}
